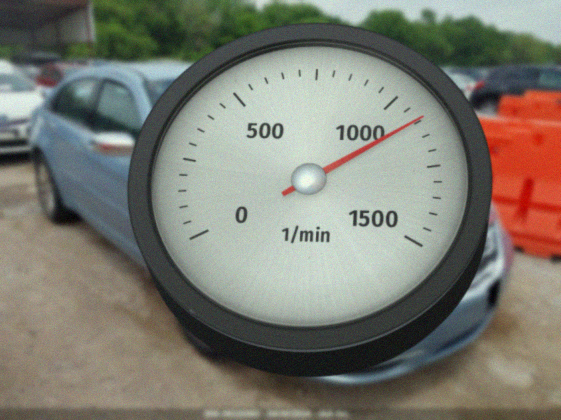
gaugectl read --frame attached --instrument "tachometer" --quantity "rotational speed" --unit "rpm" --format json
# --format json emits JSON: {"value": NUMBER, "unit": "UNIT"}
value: {"value": 1100, "unit": "rpm"}
